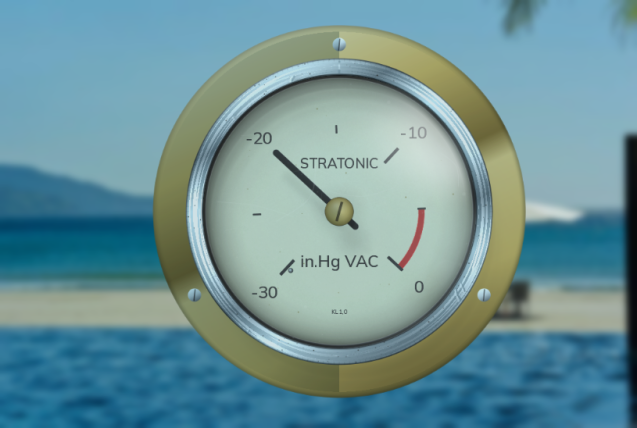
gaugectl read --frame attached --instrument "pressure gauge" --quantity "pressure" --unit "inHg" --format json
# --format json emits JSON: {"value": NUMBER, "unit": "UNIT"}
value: {"value": -20, "unit": "inHg"}
